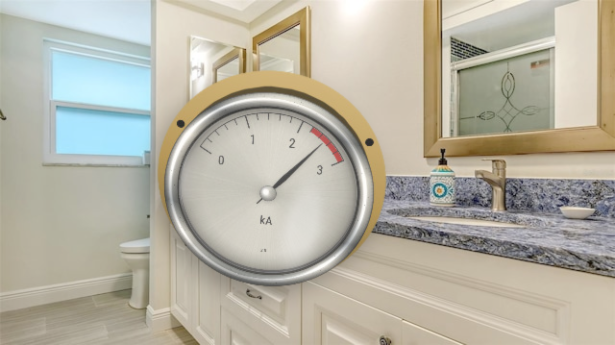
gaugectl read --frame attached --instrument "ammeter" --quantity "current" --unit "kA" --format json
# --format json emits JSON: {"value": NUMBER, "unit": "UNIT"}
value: {"value": 2.5, "unit": "kA"}
